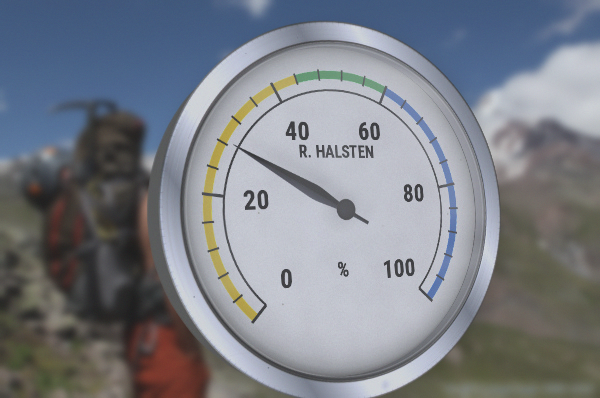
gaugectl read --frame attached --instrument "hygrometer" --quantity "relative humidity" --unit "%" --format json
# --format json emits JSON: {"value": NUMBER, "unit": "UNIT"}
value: {"value": 28, "unit": "%"}
